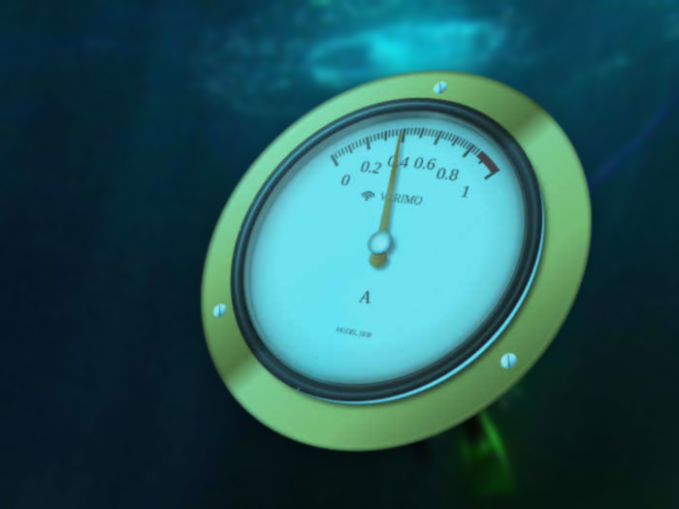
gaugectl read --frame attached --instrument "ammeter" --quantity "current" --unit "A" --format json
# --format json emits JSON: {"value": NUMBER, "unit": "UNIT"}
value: {"value": 0.4, "unit": "A"}
